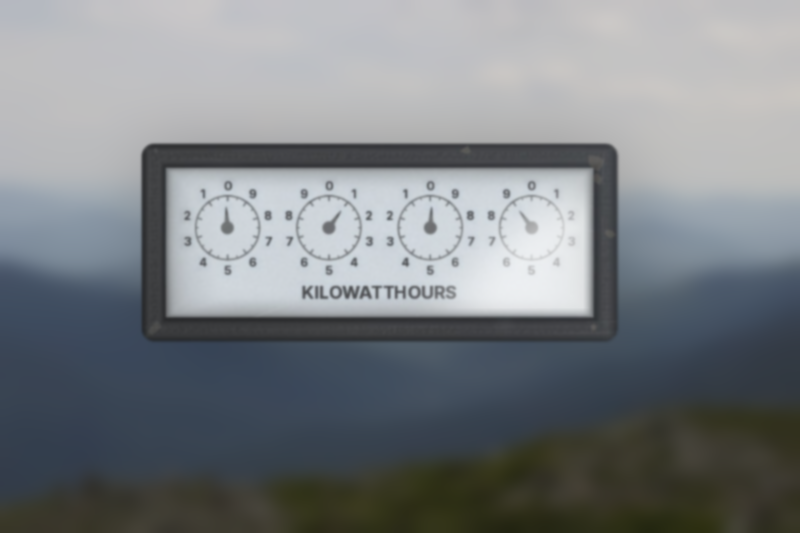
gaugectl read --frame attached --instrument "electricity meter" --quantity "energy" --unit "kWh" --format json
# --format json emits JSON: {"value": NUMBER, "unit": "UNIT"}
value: {"value": 99, "unit": "kWh"}
